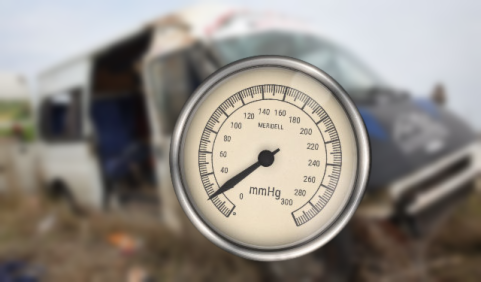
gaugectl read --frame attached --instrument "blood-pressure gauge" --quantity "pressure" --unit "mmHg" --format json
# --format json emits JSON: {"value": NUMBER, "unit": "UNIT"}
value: {"value": 20, "unit": "mmHg"}
